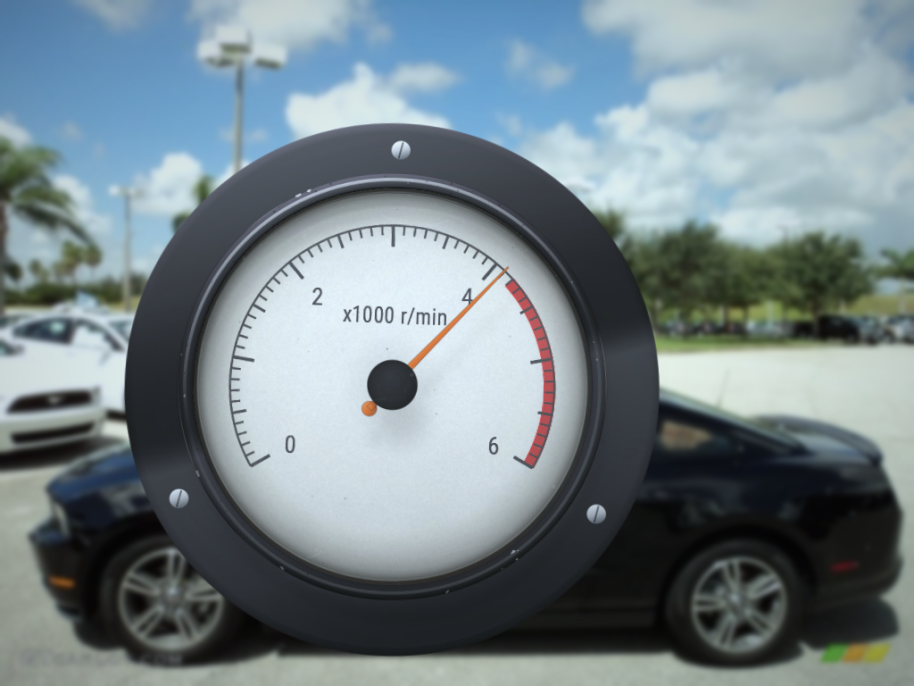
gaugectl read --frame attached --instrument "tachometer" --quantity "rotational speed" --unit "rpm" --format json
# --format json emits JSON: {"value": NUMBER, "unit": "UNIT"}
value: {"value": 4100, "unit": "rpm"}
